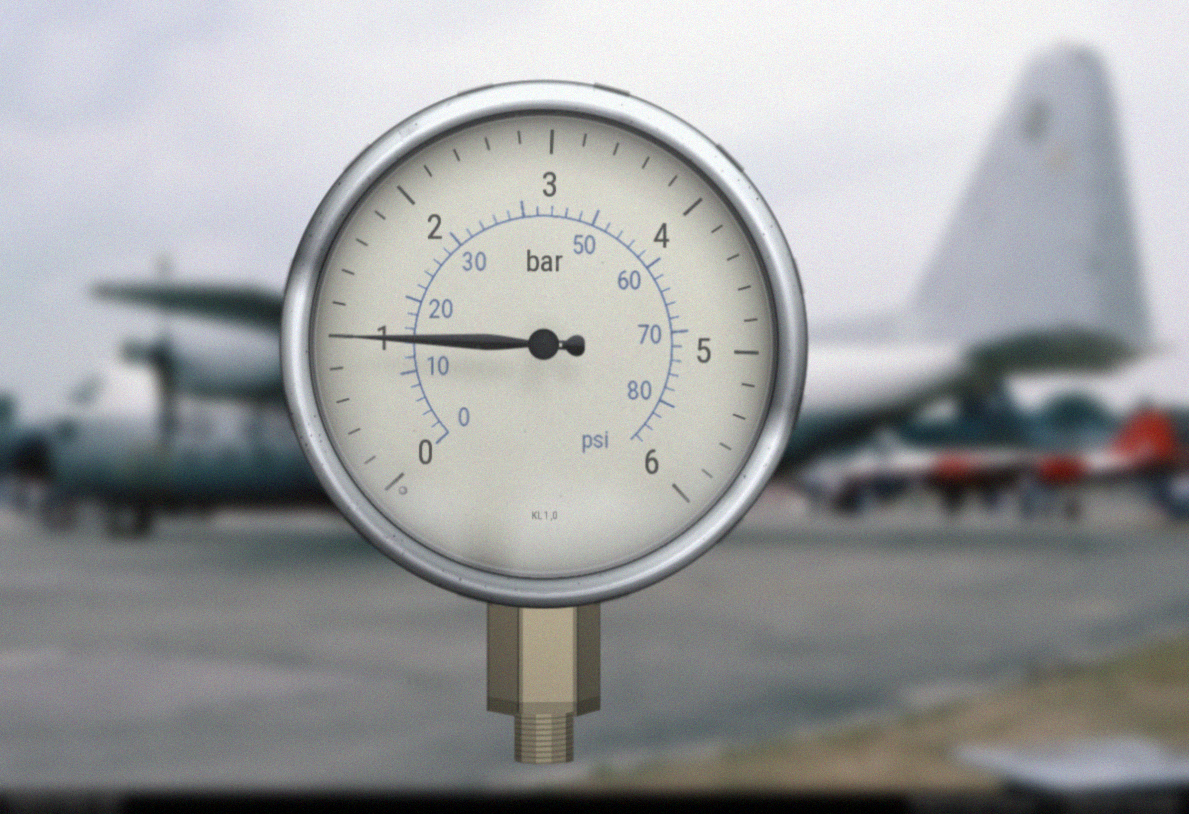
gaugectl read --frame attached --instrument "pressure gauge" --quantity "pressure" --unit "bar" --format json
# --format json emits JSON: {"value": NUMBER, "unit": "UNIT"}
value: {"value": 1, "unit": "bar"}
